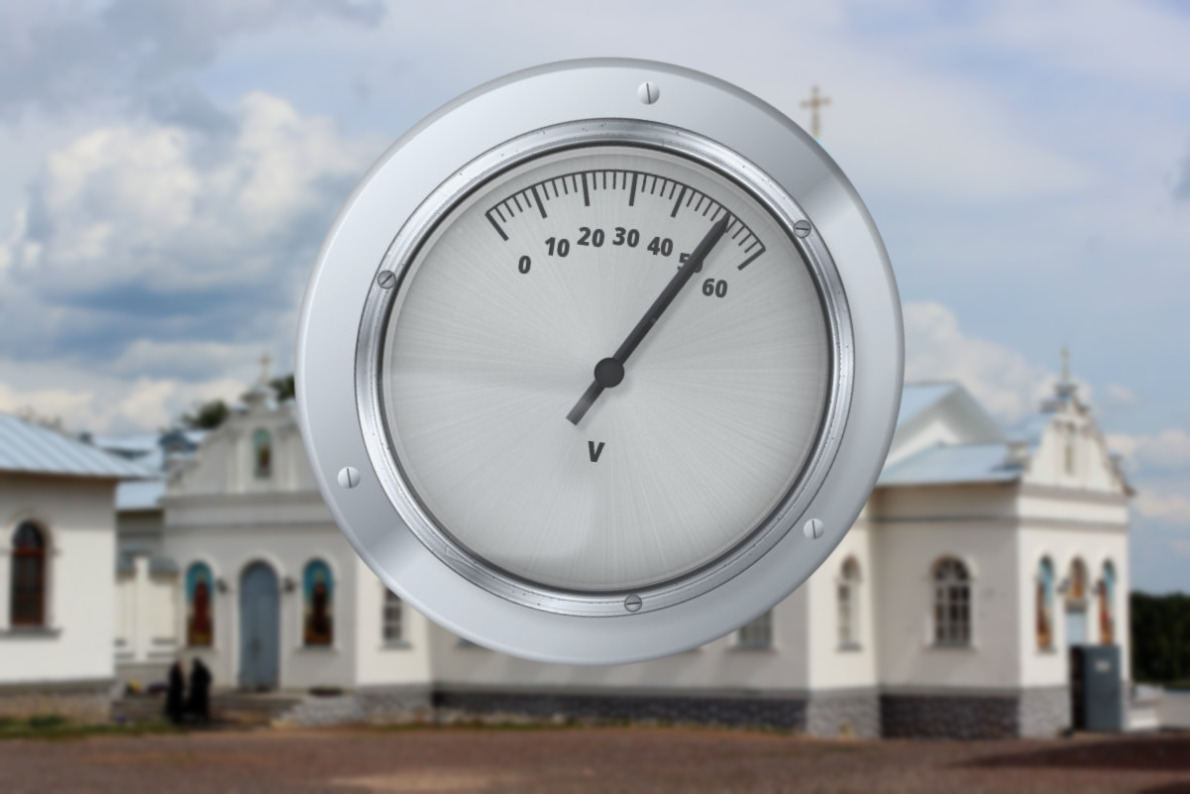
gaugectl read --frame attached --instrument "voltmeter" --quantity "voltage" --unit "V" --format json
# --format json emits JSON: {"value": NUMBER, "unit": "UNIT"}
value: {"value": 50, "unit": "V"}
